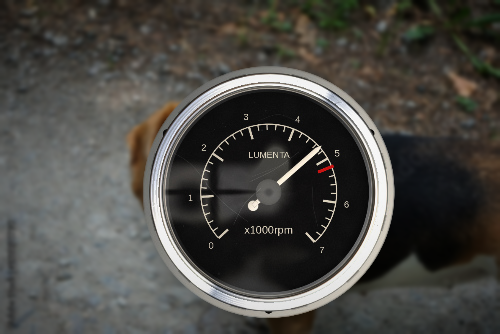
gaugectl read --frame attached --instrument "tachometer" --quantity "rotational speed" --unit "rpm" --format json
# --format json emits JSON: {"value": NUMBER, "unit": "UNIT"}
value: {"value": 4700, "unit": "rpm"}
